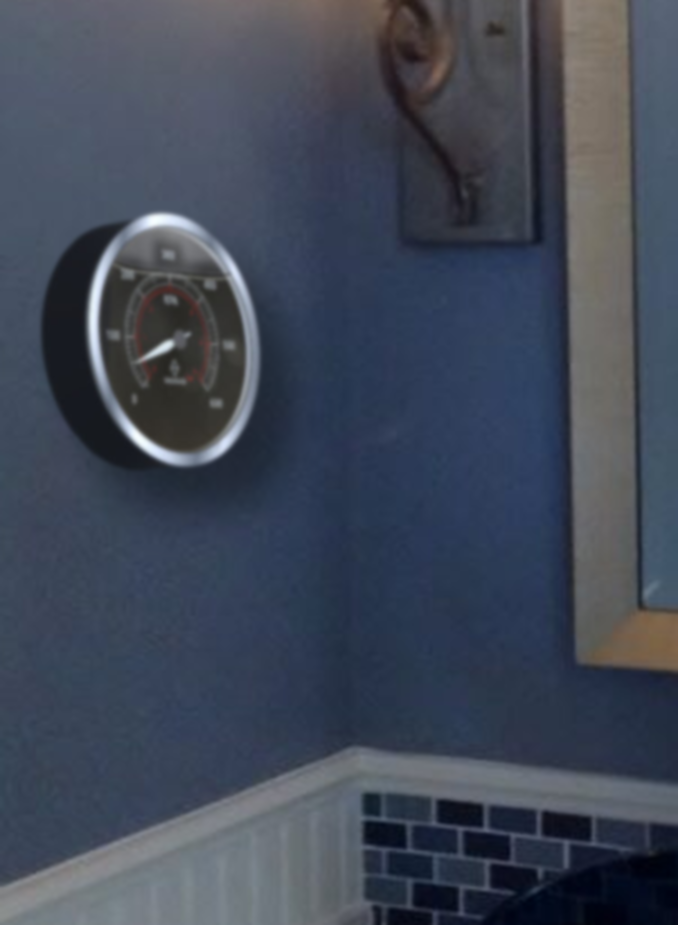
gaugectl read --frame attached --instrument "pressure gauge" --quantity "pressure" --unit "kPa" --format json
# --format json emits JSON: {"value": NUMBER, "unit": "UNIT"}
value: {"value": 50, "unit": "kPa"}
